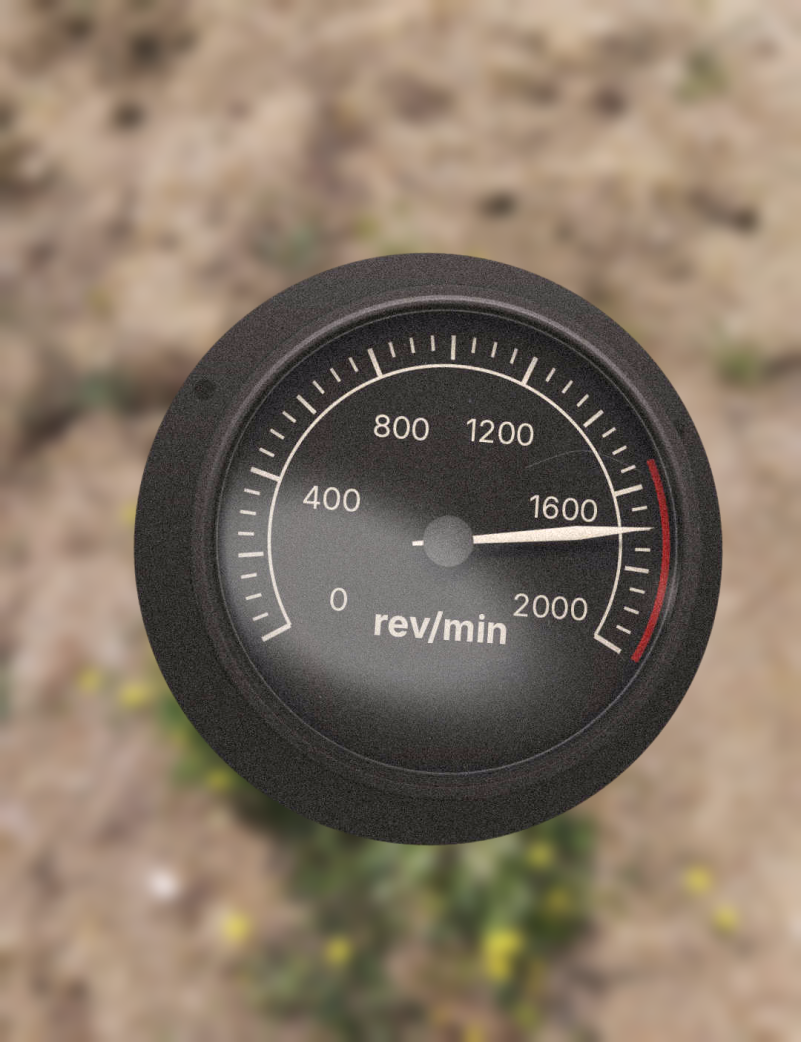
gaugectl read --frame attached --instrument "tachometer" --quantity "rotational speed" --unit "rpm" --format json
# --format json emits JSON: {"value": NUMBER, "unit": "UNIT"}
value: {"value": 1700, "unit": "rpm"}
